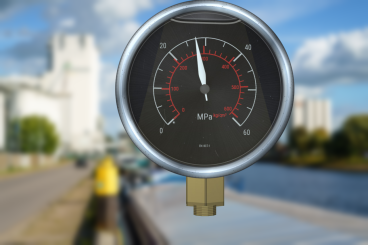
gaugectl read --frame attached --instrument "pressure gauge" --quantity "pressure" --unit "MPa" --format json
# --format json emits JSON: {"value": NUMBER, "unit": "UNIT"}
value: {"value": 27.5, "unit": "MPa"}
